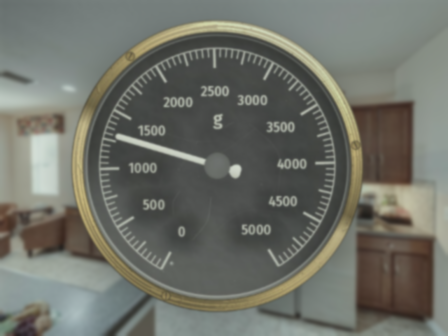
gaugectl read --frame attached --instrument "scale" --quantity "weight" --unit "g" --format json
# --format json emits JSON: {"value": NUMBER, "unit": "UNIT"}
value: {"value": 1300, "unit": "g"}
